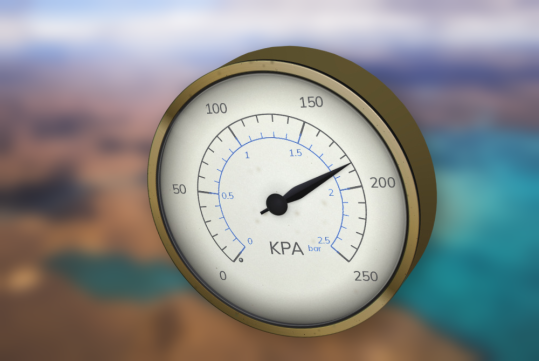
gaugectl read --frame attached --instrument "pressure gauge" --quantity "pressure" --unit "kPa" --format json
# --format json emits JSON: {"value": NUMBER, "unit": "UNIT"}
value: {"value": 185, "unit": "kPa"}
